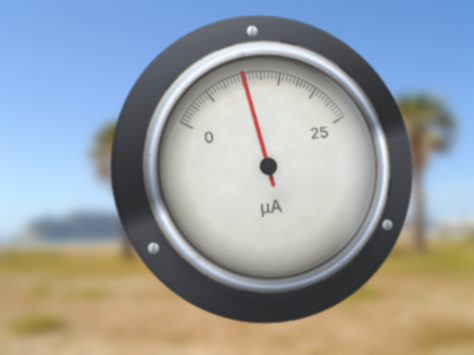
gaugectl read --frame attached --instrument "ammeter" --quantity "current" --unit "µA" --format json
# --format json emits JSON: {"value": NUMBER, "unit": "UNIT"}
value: {"value": 10, "unit": "µA"}
